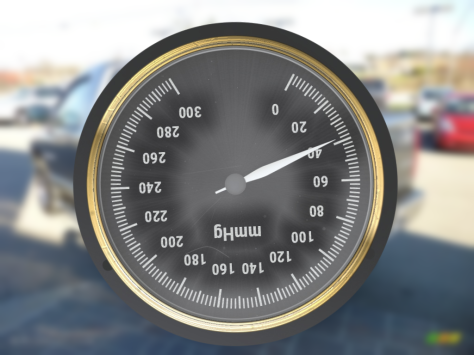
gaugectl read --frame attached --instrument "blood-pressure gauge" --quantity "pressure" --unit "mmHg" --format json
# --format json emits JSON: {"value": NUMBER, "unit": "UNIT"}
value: {"value": 38, "unit": "mmHg"}
